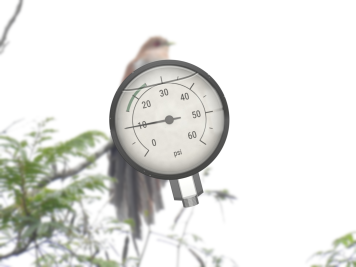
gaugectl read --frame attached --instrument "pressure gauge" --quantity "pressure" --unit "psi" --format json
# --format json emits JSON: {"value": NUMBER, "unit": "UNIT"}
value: {"value": 10, "unit": "psi"}
